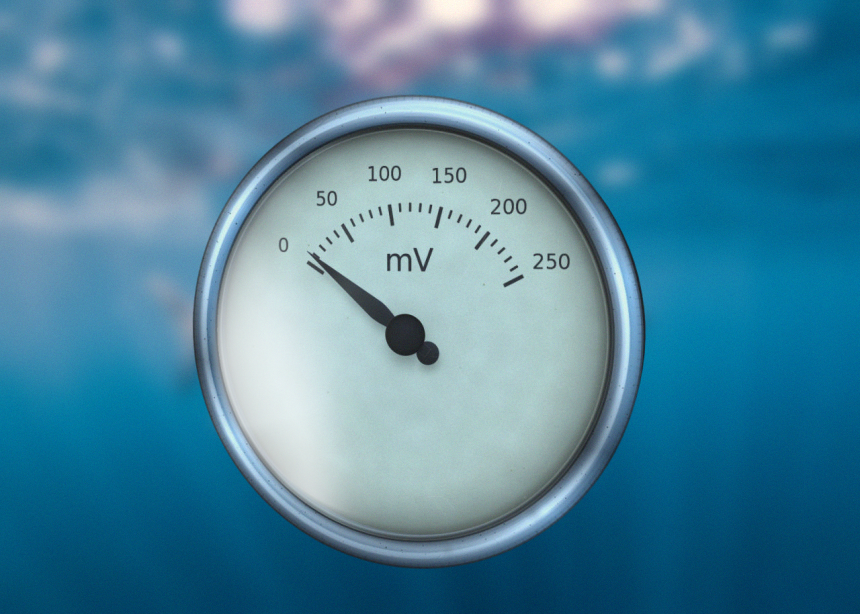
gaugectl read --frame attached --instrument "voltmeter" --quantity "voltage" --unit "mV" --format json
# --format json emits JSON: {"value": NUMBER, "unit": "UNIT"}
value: {"value": 10, "unit": "mV"}
